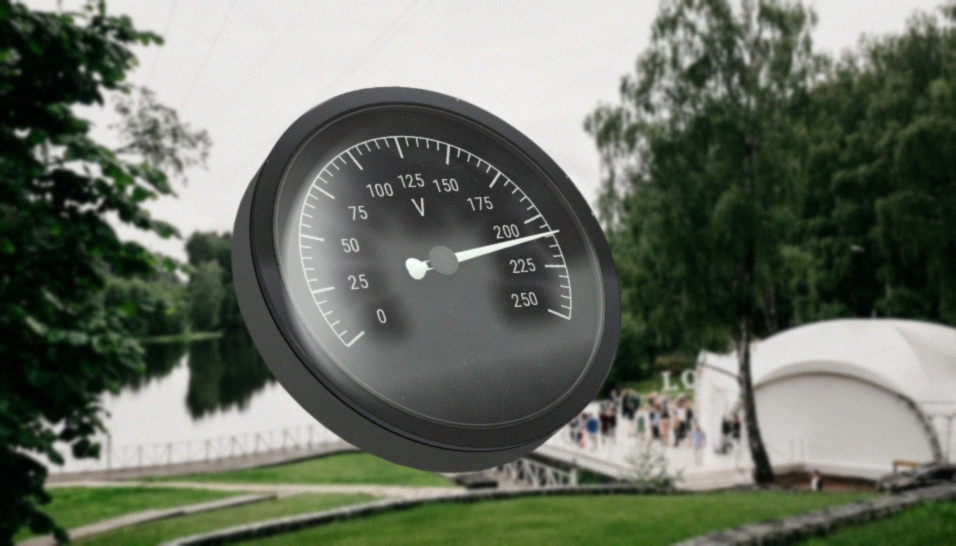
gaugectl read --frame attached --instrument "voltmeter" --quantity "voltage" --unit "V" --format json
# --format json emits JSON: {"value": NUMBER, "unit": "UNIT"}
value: {"value": 210, "unit": "V"}
